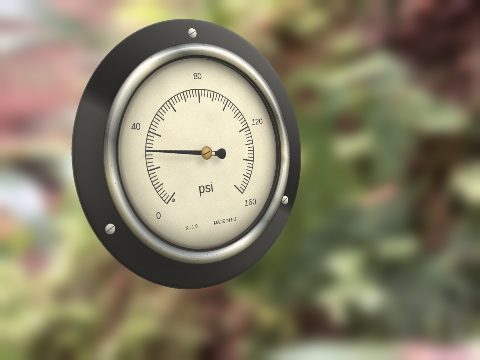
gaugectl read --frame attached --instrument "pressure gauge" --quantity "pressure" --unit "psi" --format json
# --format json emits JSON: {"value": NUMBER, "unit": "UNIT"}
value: {"value": 30, "unit": "psi"}
